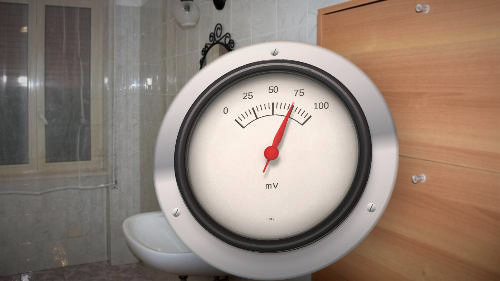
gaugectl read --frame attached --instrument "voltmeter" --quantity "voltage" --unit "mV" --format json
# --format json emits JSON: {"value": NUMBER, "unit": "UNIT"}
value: {"value": 75, "unit": "mV"}
